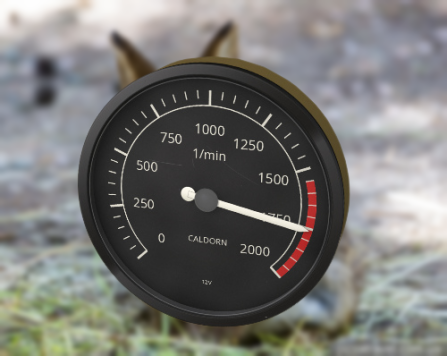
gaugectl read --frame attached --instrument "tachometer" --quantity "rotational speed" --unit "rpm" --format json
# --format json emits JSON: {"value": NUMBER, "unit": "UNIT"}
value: {"value": 1750, "unit": "rpm"}
